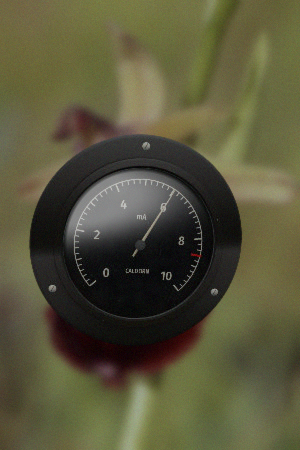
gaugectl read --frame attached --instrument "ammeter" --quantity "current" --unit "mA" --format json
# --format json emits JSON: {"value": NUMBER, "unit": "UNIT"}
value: {"value": 6, "unit": "mA"}
